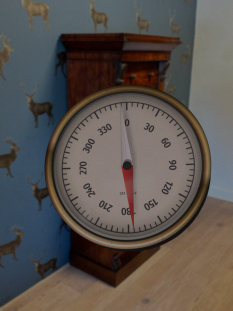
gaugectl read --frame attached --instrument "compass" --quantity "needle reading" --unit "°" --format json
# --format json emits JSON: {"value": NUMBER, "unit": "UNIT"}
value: {"value": 175, "unit": "°"}
